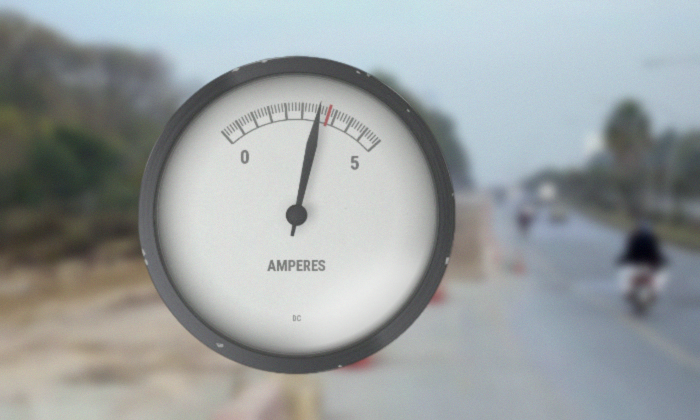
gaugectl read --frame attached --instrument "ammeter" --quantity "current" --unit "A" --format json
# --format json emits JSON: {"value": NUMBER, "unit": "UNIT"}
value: {"value": 3, "unit": "A"}
